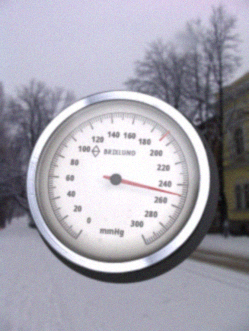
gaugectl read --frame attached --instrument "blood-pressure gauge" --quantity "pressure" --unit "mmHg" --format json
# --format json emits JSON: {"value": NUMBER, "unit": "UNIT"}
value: {"value": 250, "unit": "mmHg"}
